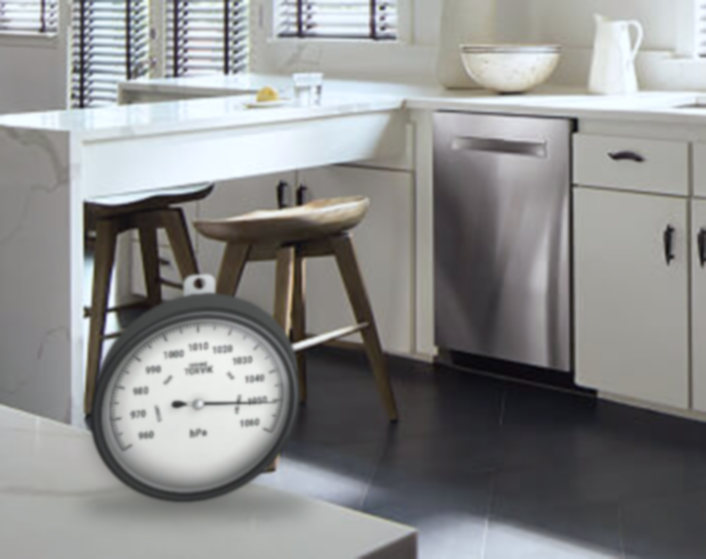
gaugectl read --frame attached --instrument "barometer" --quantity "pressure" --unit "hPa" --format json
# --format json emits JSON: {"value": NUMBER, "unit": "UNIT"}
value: {"value": 1050, "unit": "hPa"}
